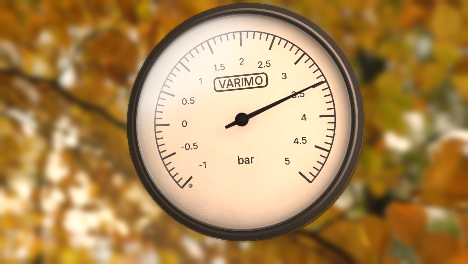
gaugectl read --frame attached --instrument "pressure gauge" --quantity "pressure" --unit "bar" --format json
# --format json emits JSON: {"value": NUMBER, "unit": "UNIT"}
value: {"value": 3.5, "unit": "bar"}
